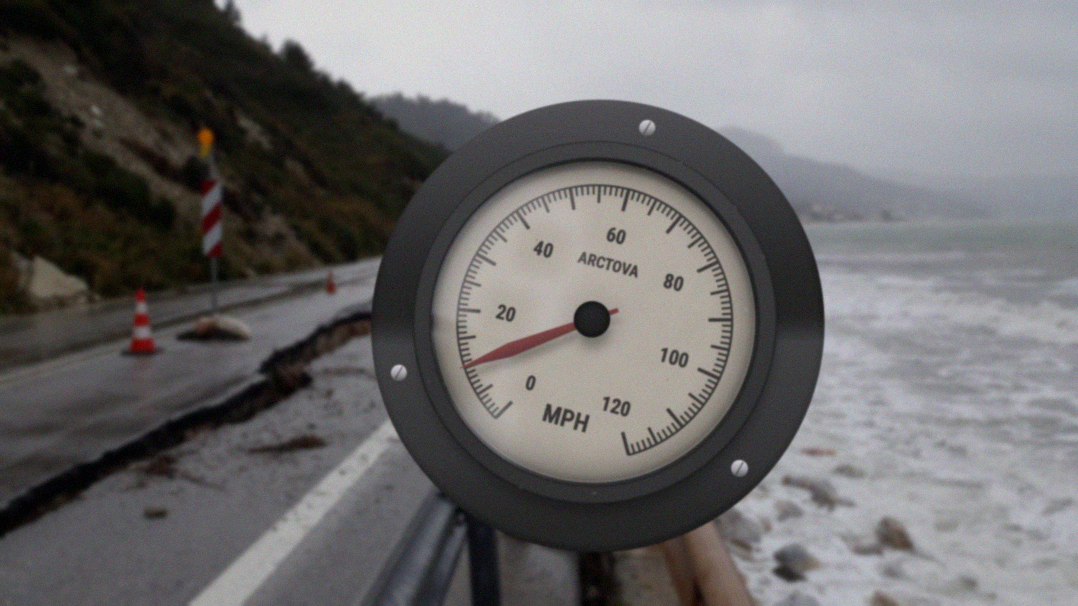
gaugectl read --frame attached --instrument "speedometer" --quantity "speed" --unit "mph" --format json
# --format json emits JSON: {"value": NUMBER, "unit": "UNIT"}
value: {"value": 10, "unit": "mph"}
